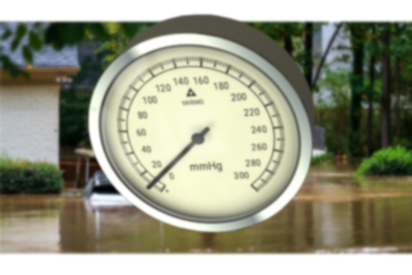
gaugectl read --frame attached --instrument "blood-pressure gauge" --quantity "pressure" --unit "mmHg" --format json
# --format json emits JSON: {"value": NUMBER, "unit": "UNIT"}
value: {"value": 10, "unit": "mmHg"}
